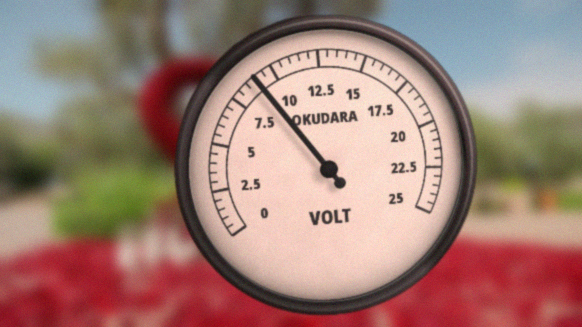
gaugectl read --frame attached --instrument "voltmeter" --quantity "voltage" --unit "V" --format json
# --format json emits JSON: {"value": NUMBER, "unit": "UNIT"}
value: {"value": 9, "unit": "V"}
